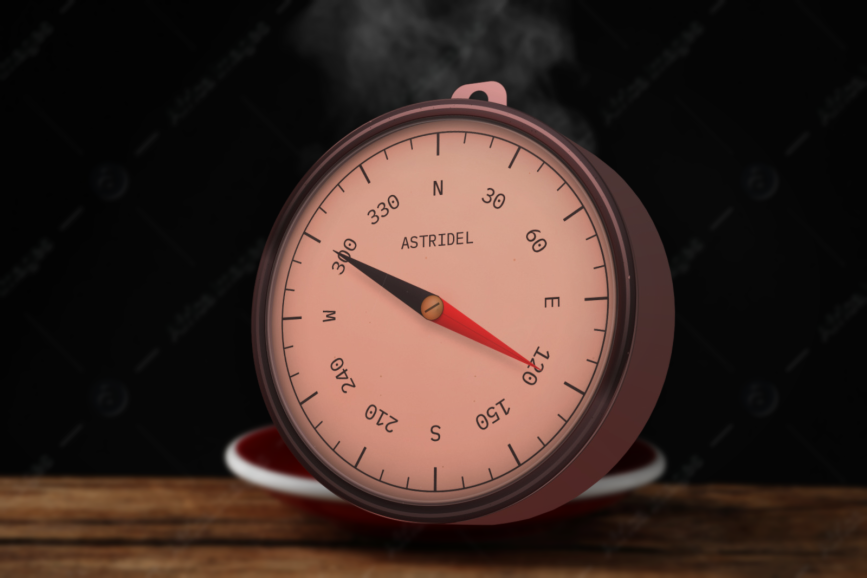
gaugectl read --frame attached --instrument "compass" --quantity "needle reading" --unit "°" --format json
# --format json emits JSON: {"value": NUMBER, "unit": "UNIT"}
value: {"value": 120, "unit": "°"}
